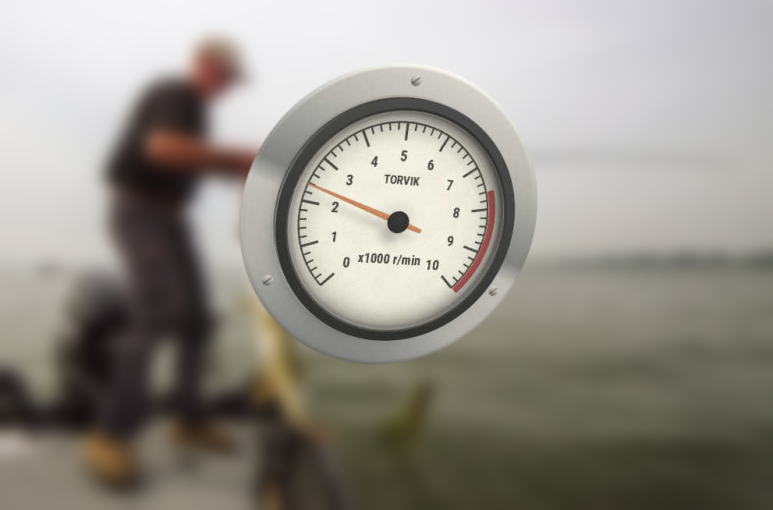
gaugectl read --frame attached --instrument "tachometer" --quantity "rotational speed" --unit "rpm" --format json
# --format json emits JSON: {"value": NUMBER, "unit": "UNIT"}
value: {"value": 2400, "unit": "rpm"}
